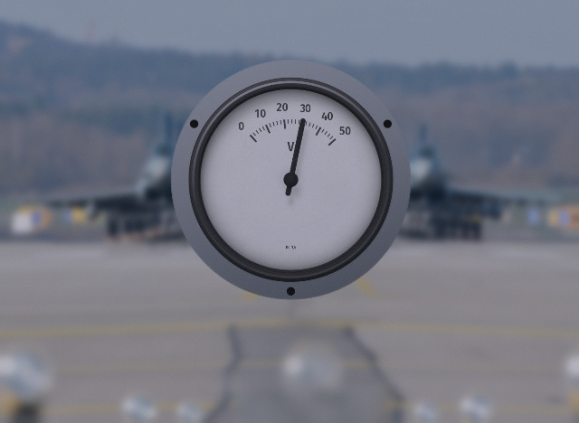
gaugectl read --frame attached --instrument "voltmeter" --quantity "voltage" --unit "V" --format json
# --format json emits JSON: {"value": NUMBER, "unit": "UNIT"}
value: {"value": 30, "unit": "V"}
